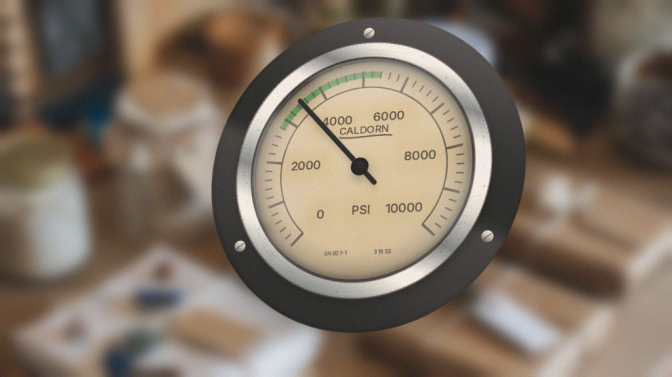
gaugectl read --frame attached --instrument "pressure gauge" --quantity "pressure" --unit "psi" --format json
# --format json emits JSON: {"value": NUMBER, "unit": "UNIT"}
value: {"value": 3500, "unit": "psi"}
